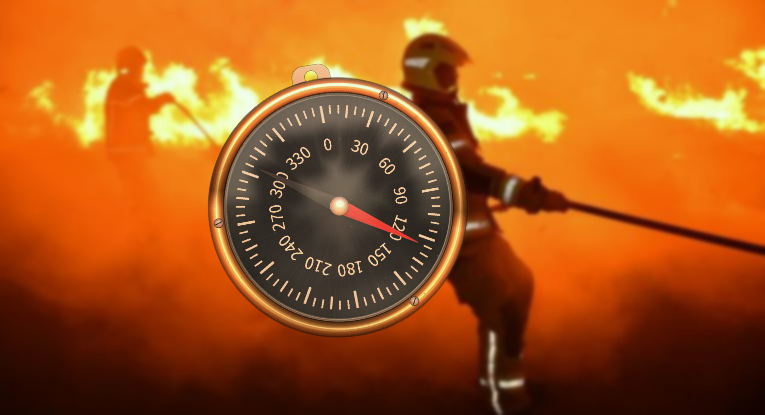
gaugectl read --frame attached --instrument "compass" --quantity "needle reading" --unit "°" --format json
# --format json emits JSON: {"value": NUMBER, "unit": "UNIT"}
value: {"value": 125, "unit": "°"}
